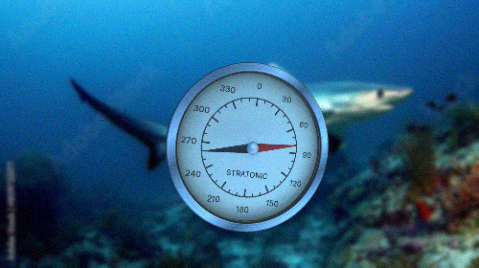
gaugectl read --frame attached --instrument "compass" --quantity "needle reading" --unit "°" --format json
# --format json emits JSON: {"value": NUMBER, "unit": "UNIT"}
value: {"value": 80, "unit": "°"}
